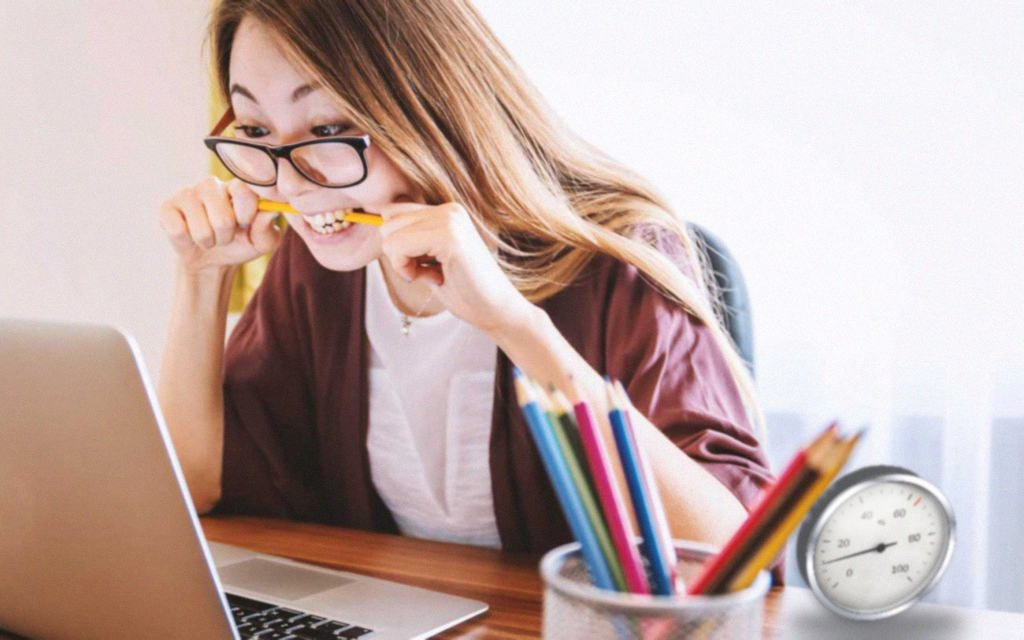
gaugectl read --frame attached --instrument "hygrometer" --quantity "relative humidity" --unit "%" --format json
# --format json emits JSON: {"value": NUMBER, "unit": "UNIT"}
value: {"value": 12, "unit": "%"}
